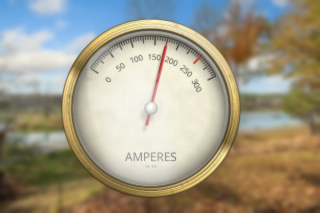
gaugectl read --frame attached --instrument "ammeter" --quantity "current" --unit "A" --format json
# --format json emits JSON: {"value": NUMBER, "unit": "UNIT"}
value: {"value": 175, "unit": "A"}
